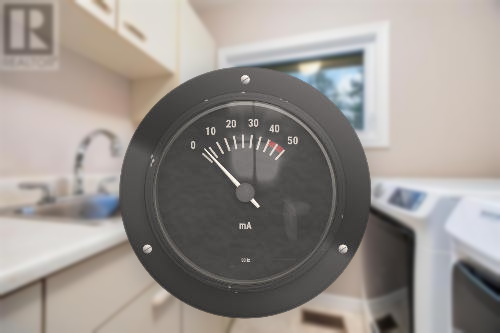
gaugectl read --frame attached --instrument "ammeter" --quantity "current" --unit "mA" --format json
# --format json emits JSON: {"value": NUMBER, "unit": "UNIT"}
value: {"value": 2.5, "unit": "mA"}
